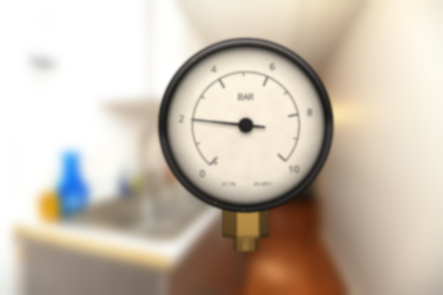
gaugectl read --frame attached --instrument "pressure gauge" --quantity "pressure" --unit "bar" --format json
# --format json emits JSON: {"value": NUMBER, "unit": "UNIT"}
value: {"value": 2, "unit": "bar"}
